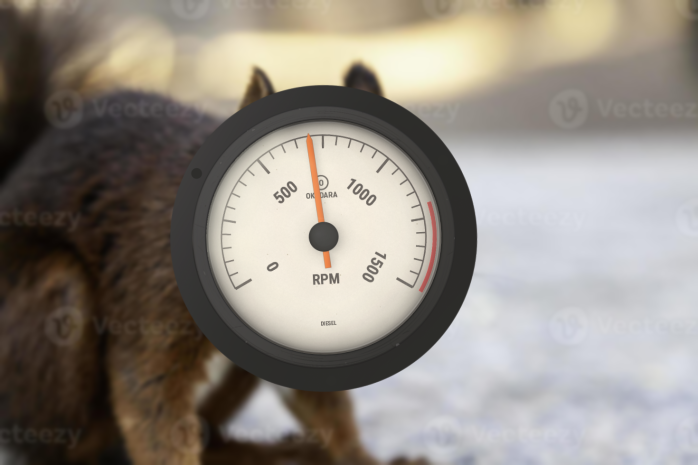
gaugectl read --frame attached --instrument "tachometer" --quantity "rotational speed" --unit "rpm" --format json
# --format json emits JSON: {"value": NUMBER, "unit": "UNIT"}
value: {"value": 700, "unit": "rpm"}
